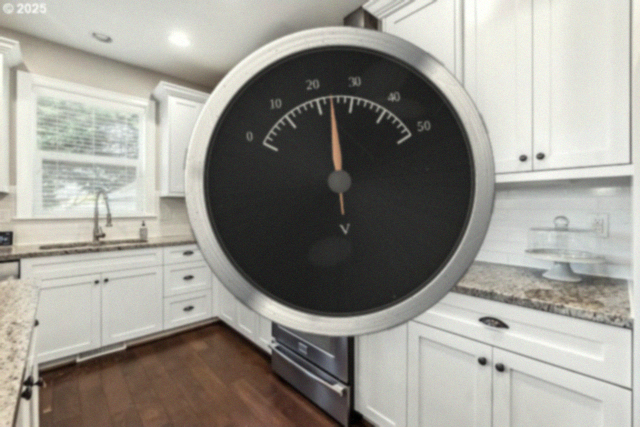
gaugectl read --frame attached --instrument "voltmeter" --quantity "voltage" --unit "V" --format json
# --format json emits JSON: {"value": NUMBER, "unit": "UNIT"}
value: {"value": 24, "unit": "V"}
